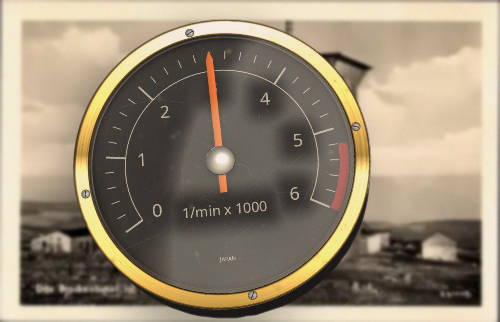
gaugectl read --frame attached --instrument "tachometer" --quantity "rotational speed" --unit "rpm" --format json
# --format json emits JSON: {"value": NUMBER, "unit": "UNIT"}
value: {"value": 3000, "unit": "rpm"}
